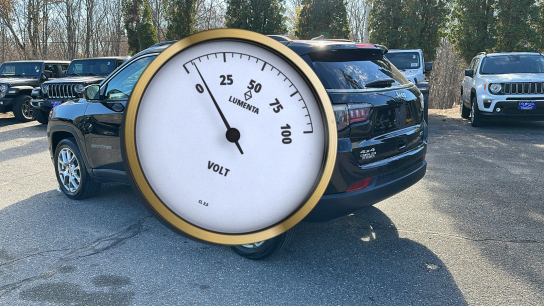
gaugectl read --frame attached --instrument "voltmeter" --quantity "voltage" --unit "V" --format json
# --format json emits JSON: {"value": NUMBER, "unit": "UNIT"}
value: {"value": 5, "unit": "V"}
